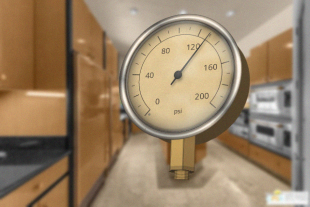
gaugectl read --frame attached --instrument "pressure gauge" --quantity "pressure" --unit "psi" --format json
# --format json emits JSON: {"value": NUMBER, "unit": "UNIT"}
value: {"value": 130, "unit": "psi"}
